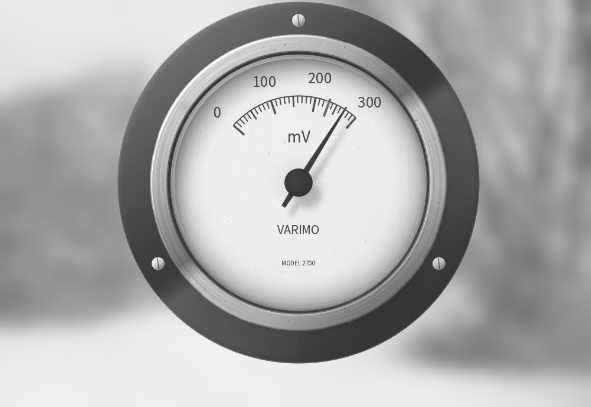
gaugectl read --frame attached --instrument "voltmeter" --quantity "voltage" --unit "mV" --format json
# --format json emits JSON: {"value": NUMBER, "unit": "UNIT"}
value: {"value": 270, "unit": "mV"}
